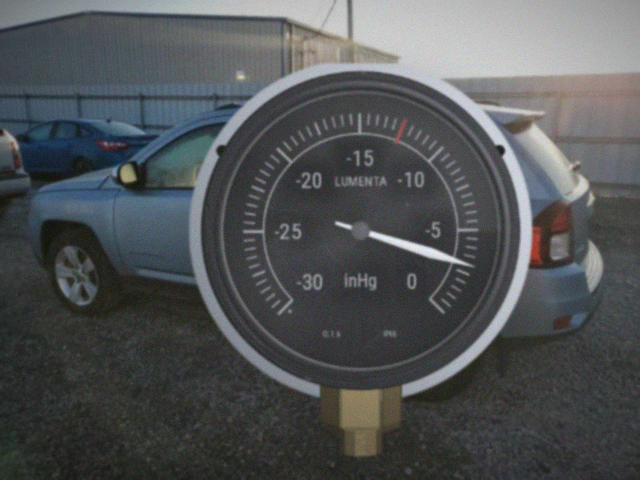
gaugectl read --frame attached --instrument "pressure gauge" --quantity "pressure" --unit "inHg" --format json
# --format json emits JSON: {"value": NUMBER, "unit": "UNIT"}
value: {"value": -3, "unit": "inHg"}
